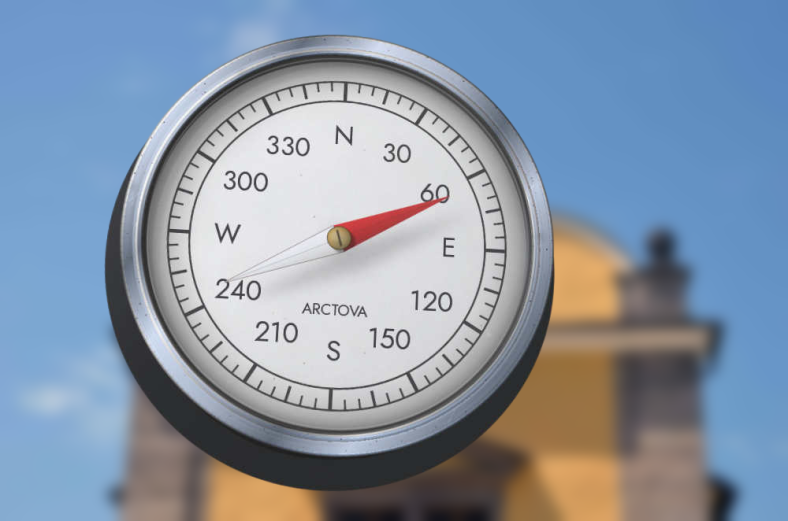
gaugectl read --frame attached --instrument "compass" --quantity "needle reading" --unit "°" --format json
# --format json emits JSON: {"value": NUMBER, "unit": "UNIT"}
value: {"value": 65, "unit": "°"}
